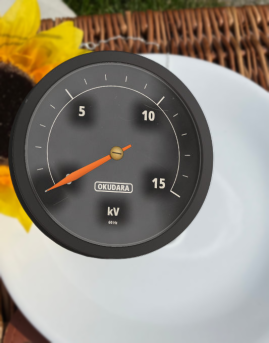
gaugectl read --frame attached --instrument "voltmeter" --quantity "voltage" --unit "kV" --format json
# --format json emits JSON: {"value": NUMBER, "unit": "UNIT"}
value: {"value": 0, "unit": "kV"}
